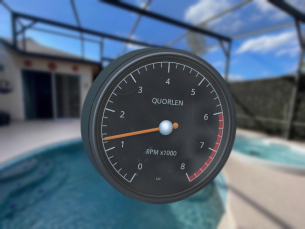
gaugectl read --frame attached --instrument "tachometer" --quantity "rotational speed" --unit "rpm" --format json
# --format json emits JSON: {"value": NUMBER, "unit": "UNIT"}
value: {"value": 1300, "unit": "rpm"}
